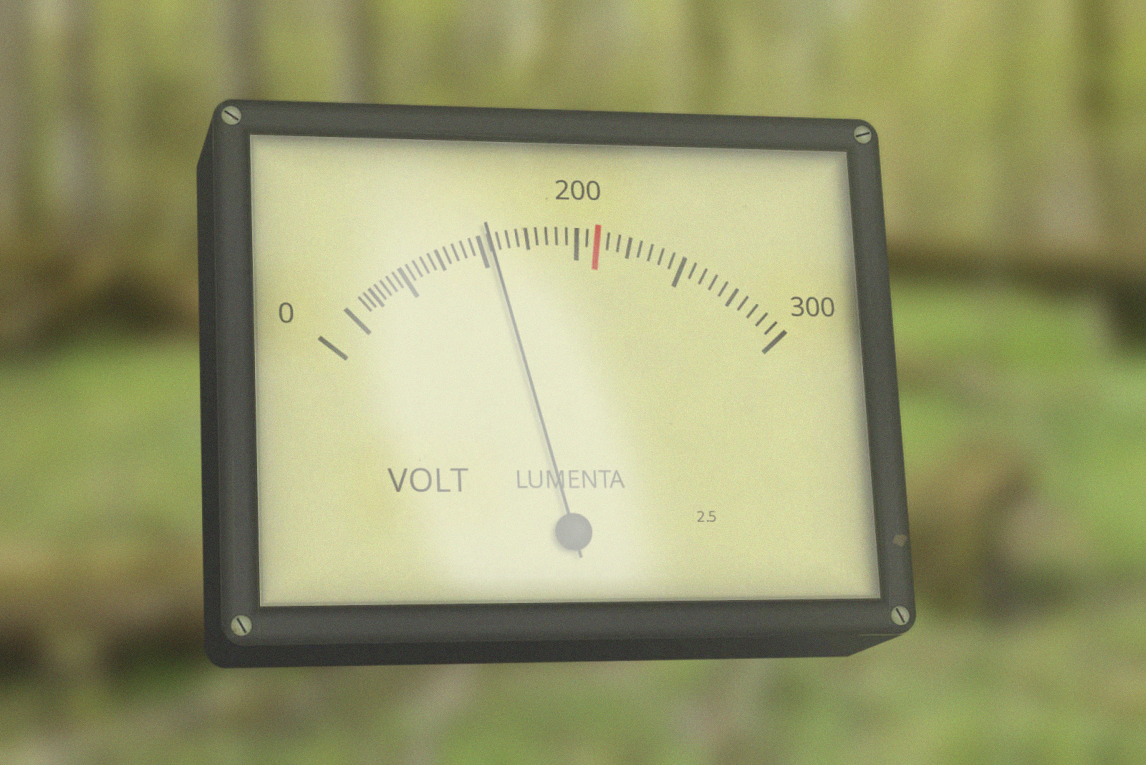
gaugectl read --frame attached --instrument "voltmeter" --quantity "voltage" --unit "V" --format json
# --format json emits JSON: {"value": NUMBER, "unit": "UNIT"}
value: {"value": 155, "unit": "V"}
